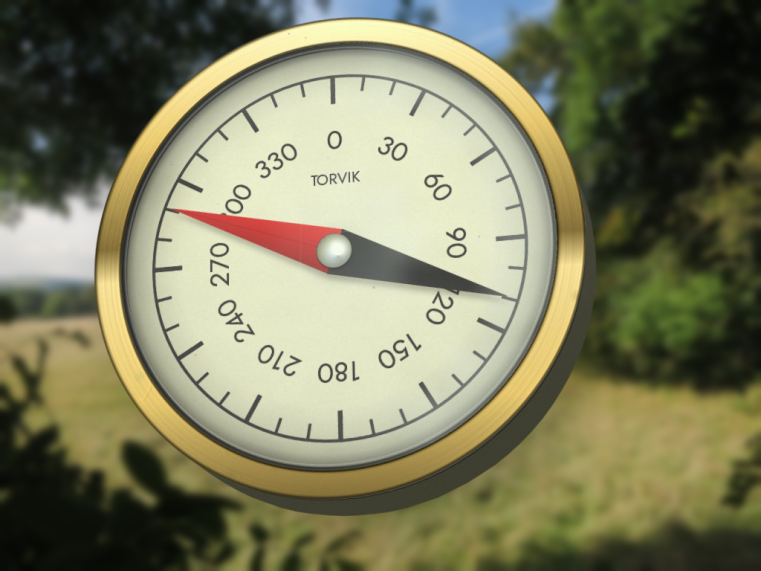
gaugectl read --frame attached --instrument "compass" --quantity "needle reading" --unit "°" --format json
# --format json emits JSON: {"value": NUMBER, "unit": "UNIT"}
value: {"value": 290, "unit": "°"}
